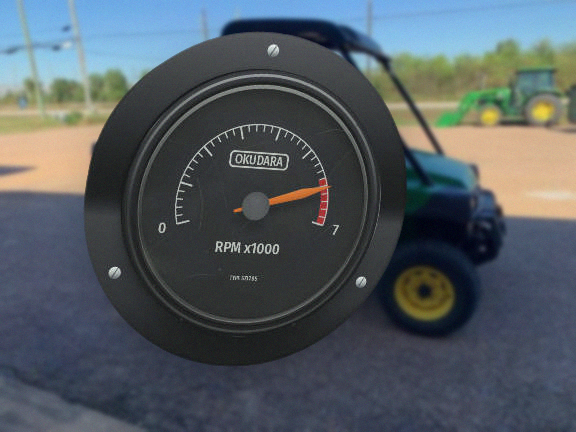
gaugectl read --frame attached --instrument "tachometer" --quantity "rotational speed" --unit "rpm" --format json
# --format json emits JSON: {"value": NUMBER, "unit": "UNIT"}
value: {"value": 6000, "unit": "rpm"}
